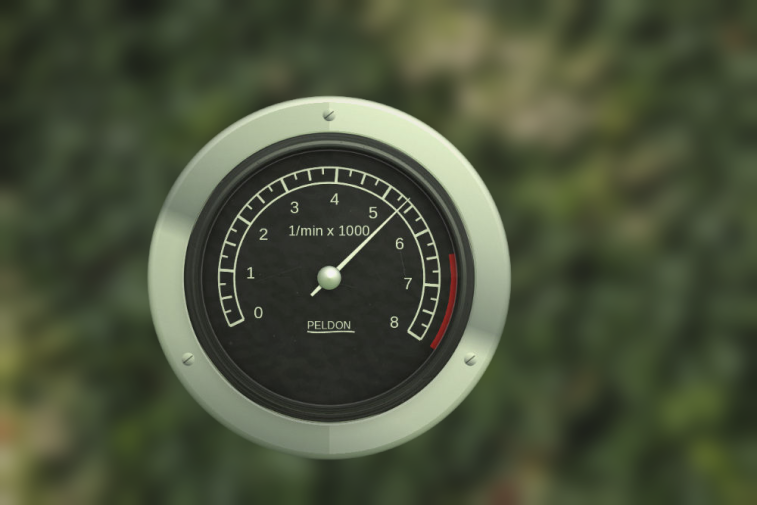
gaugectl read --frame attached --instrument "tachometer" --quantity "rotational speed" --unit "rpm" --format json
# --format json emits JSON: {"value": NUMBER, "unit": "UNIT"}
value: {"value": 5375, "unit": "rpm"}
